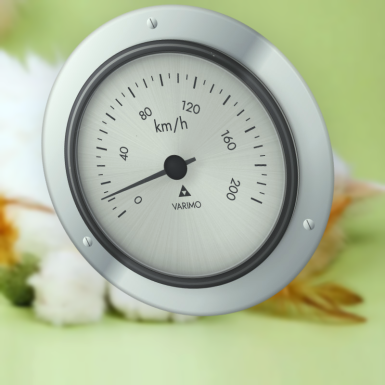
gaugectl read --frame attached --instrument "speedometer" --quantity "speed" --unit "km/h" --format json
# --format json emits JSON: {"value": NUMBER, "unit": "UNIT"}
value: {"value": 12.5, "unit": "km/h"}
